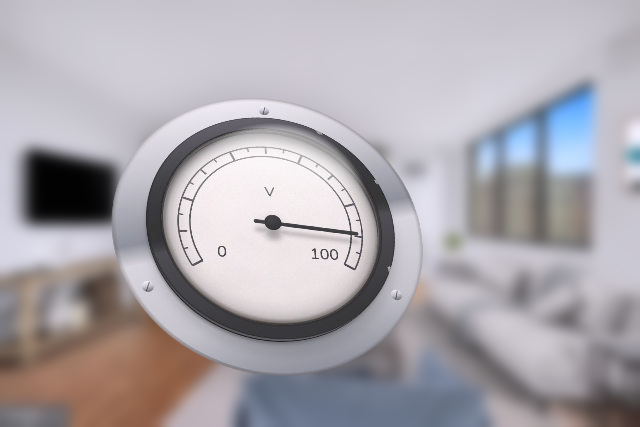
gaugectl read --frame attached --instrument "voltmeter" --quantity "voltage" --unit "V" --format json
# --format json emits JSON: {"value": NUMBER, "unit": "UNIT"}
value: {"value": 90, "unit": "V"}
